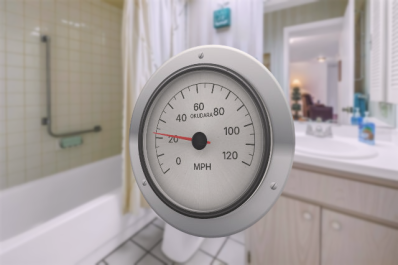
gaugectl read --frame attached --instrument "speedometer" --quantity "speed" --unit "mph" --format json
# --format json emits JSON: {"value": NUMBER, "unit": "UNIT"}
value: {"value": 22.5, "unit": "mph"}
